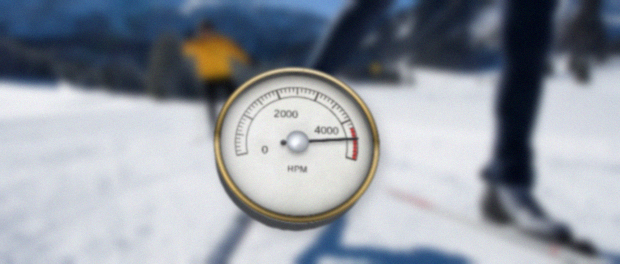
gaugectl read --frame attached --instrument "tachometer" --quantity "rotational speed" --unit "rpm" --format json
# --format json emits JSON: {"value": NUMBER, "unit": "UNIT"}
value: {"value": 4500, "unit": "rpm"}
